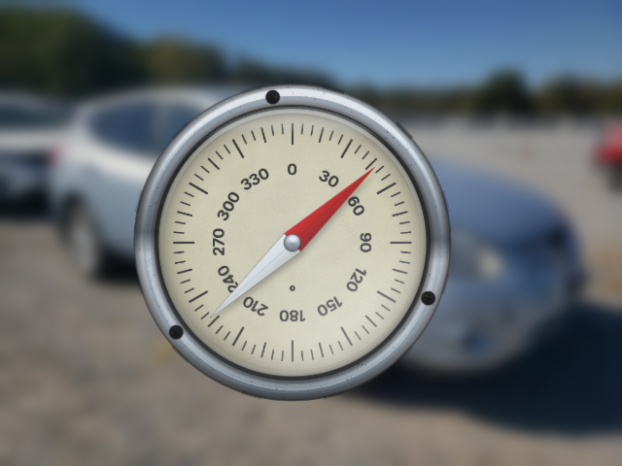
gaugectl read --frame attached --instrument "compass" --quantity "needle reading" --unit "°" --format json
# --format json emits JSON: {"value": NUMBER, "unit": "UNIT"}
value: {"value": 47.5, "unit": "°"}
